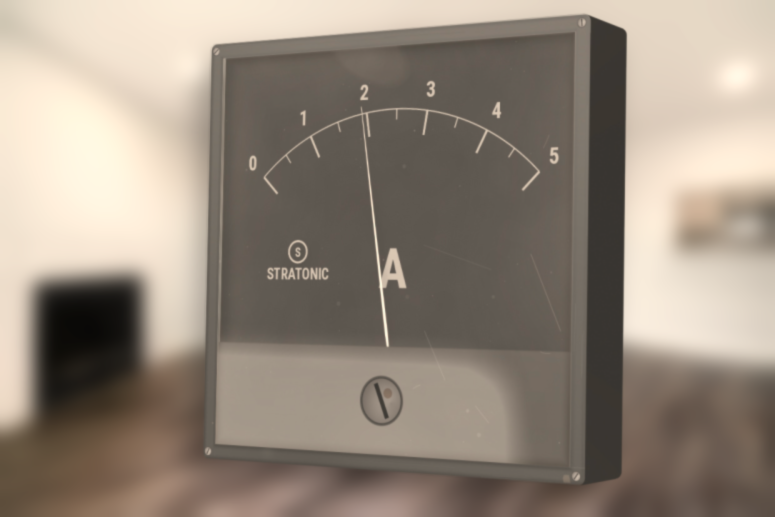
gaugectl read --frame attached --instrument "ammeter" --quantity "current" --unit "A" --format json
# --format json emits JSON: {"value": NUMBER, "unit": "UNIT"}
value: {"value": 2, "unit": "A"}
